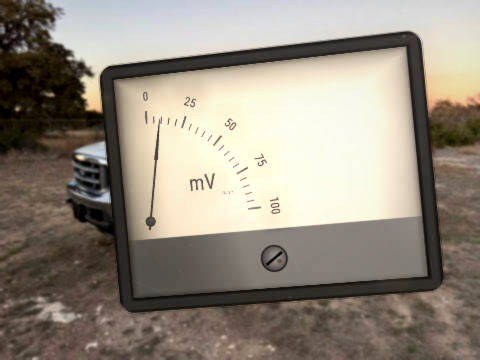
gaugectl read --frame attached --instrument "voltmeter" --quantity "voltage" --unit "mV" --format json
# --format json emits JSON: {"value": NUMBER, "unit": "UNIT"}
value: {"value": 10, "unit": "mV"}
